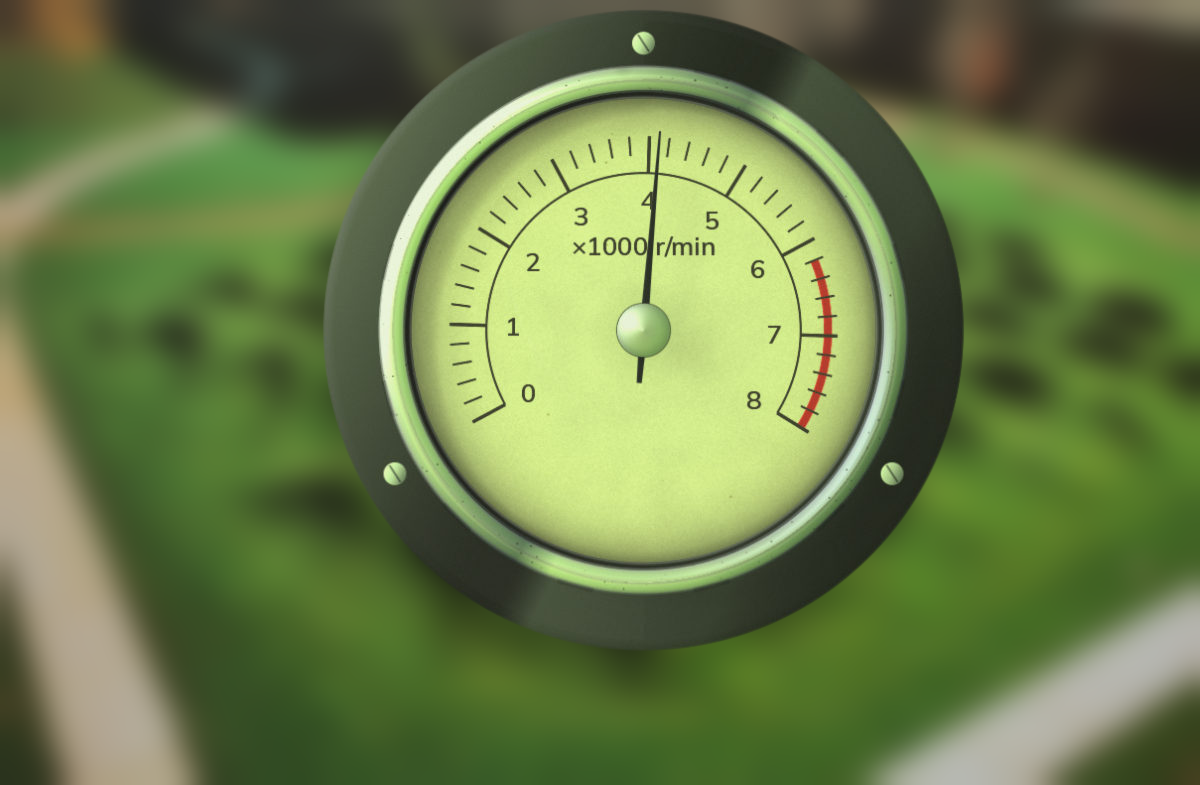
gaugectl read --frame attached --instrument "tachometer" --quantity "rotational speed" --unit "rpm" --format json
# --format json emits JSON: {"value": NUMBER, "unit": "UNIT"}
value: {"value": 4100, "unit": "rpm"}
